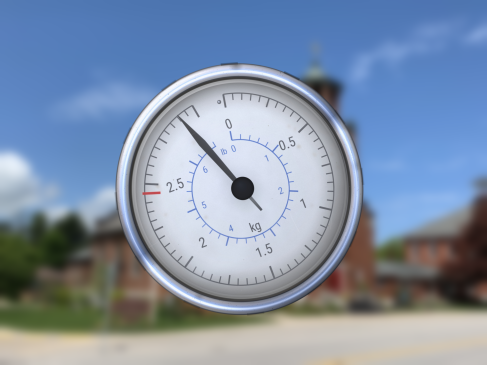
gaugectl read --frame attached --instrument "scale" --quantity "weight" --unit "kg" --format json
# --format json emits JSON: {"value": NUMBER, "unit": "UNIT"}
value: {"value": 2.9, "unit": "kg"}
